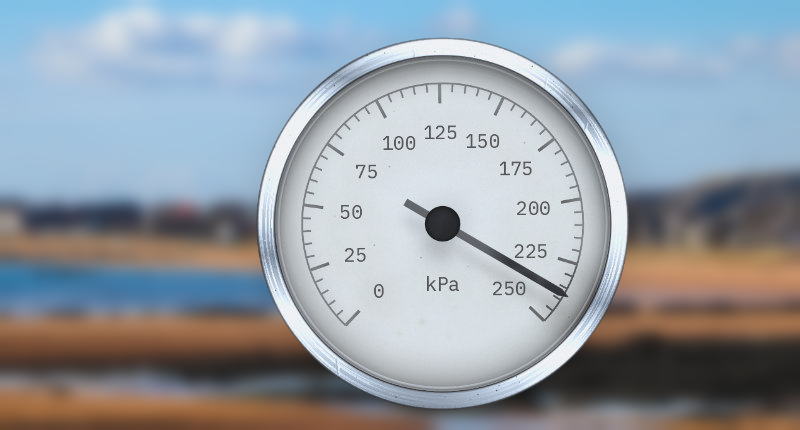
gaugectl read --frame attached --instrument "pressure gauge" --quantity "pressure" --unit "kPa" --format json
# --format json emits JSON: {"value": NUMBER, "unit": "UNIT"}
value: {"value": 237.5, "unit": "kPa"}
